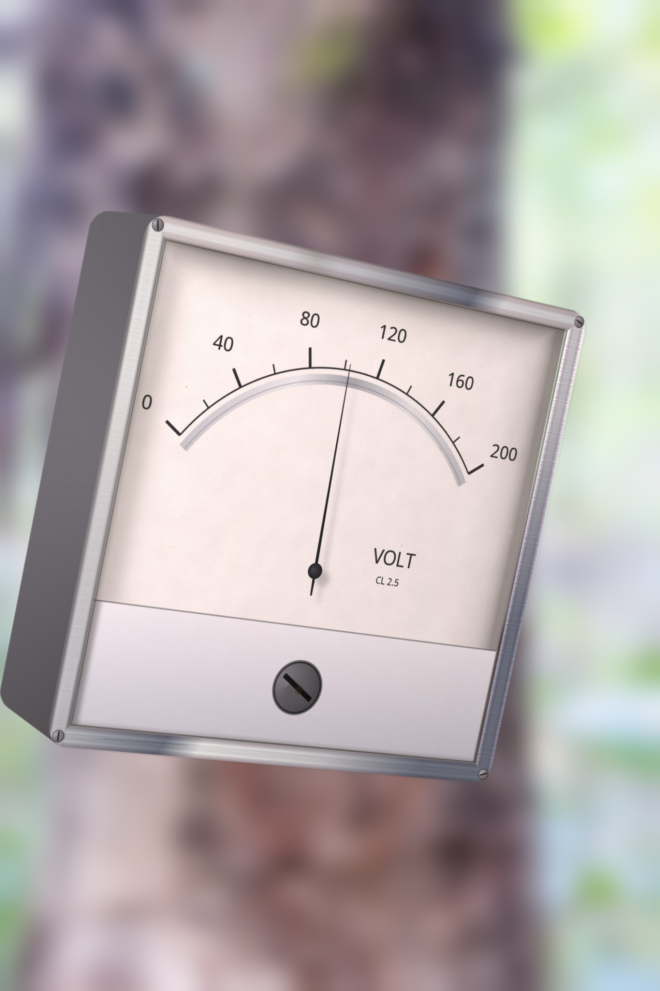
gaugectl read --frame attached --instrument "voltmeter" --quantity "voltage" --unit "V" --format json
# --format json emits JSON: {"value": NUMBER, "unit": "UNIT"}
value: {"value": 100, "unit": "V"}
